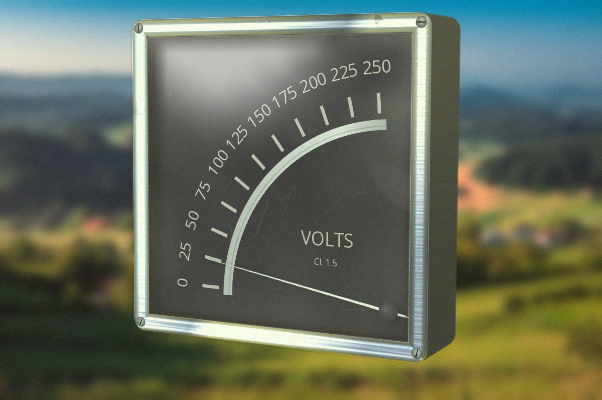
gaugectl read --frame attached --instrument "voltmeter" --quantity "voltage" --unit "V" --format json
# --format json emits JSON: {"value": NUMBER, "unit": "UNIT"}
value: {"value": 25, "unit": "V"}
